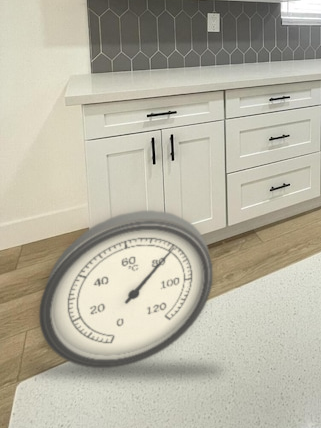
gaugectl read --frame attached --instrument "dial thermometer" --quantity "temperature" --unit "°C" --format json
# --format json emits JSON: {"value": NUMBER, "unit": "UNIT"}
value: {"value": 80, "unit": "°C"}
